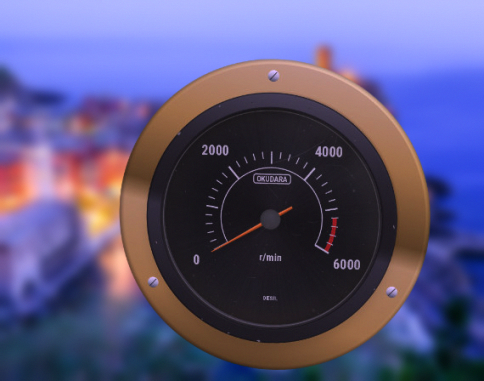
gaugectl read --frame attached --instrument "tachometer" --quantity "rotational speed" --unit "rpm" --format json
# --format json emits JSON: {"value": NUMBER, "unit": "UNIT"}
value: {"value": 0, "unit": "rpm"}
